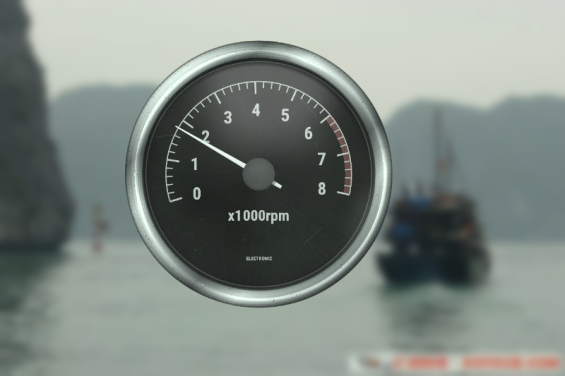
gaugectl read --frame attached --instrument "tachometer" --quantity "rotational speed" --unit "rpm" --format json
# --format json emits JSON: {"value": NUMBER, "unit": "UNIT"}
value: {"value": 1800, "unit": "rpm"}
